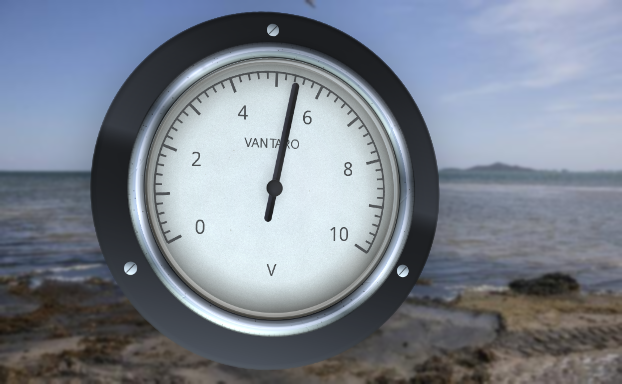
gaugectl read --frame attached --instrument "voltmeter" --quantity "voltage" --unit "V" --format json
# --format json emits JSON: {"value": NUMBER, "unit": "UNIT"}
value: {"value": 5.4, "unit": "V"}
